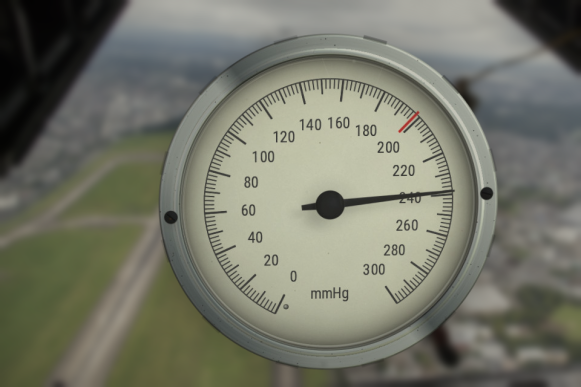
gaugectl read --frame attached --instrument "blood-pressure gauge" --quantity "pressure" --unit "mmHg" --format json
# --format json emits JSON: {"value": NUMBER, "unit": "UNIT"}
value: {"value": 238, "unit": "mmHg"}
